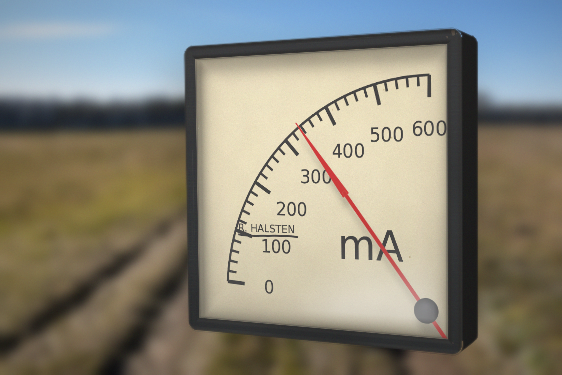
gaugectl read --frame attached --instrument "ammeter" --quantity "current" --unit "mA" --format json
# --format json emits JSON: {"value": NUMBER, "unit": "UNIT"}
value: {"value": 340, "unit": "mA"}
